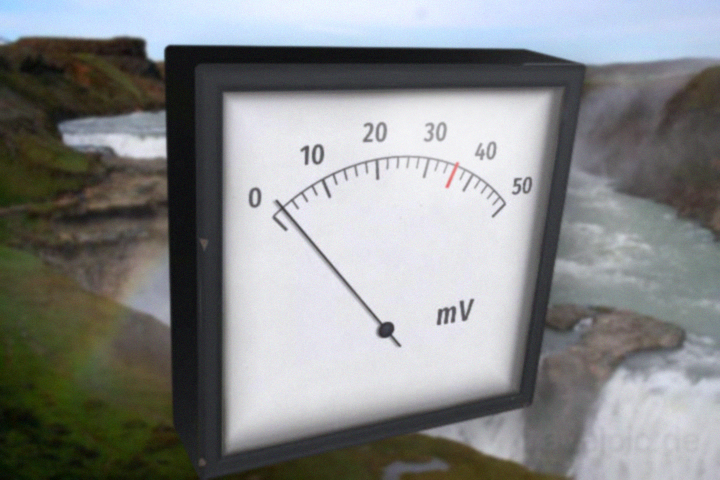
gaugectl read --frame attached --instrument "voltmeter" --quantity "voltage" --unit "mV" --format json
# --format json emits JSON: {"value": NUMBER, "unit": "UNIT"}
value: {"value": 2, "unit": "mV"}
